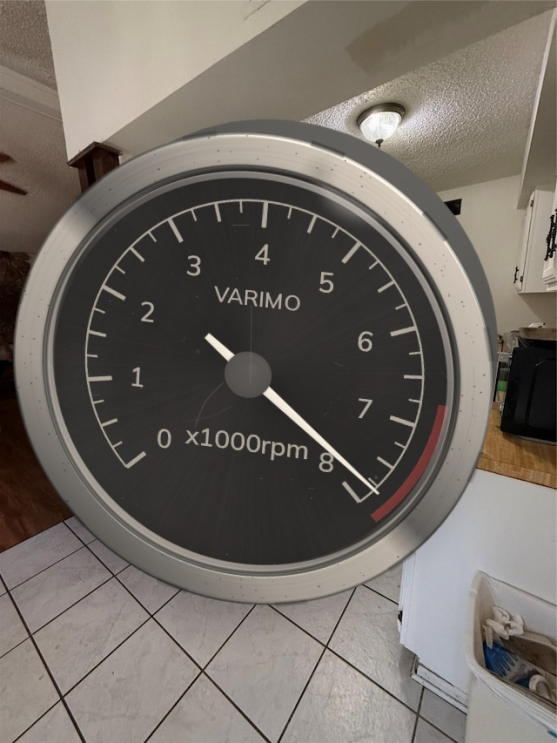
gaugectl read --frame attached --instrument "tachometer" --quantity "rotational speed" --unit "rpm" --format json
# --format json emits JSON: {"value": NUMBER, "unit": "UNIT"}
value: {"value": 7750, "unit": "rpm"}
